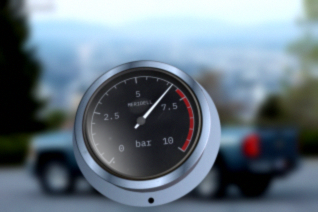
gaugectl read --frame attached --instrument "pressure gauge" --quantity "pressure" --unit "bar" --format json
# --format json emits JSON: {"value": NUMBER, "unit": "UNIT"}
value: {"value": 6.75, "unit": "bar"}
